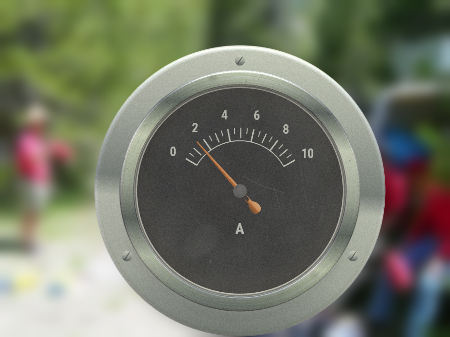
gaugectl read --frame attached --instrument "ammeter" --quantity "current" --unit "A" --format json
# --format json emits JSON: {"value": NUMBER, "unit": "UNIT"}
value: {"value": 1.5, "unit": "A"}
